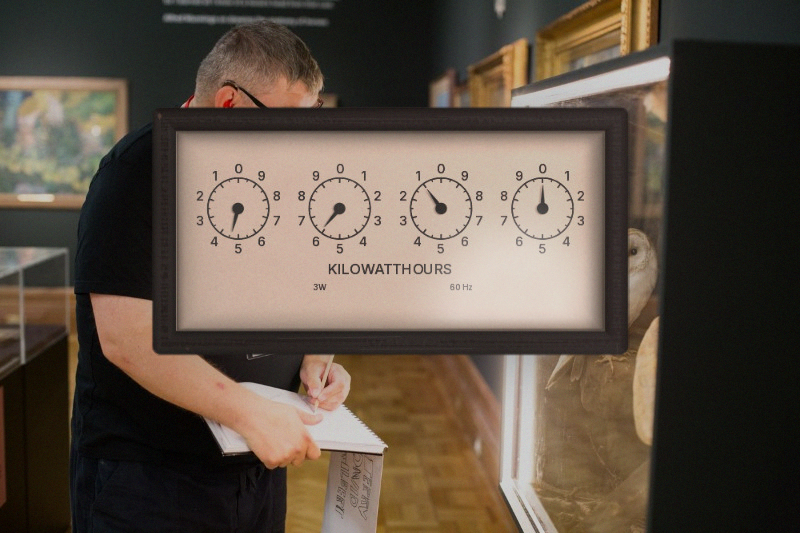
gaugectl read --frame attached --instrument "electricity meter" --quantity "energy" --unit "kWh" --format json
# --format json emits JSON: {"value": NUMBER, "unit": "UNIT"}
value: {"value": 4610, "unit": "kWh"}
